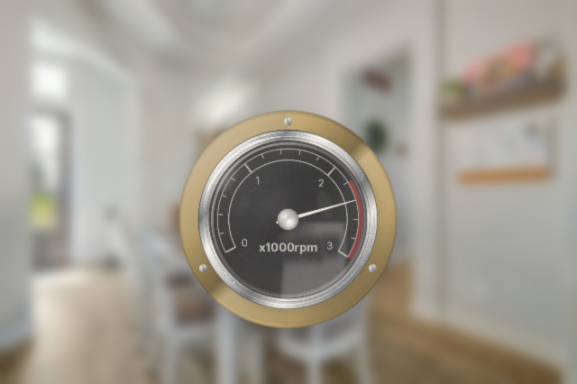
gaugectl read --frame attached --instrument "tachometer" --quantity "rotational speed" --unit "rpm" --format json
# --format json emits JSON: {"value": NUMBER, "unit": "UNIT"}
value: {"value": 2400, "unit": "rpm"}
